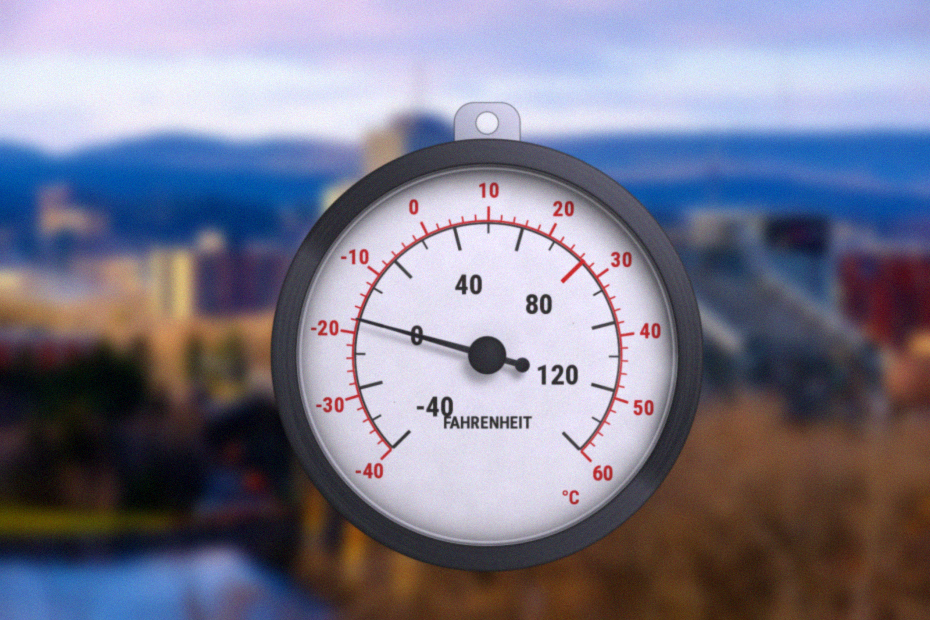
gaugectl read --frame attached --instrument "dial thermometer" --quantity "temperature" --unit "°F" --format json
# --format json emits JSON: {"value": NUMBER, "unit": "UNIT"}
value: {"value": 0, "unit": "°F"}
